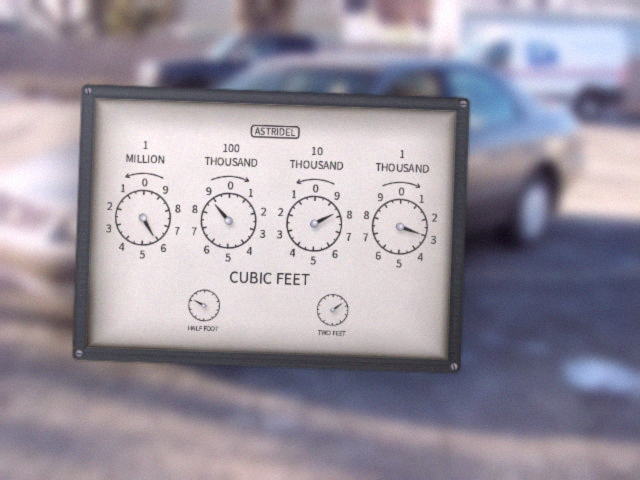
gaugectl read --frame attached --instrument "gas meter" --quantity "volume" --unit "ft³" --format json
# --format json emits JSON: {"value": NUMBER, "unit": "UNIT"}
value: {"value": 588300, "unit": "ft³"}
